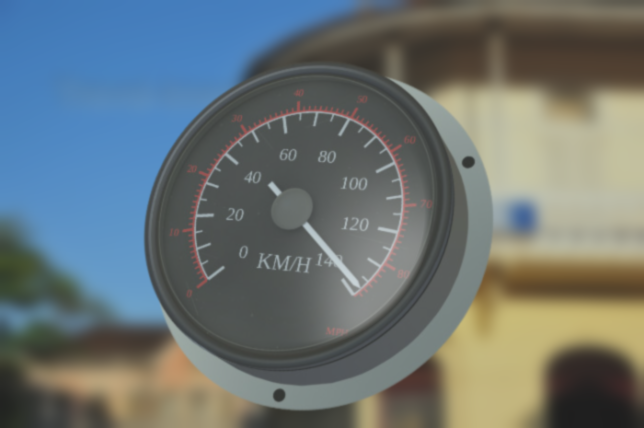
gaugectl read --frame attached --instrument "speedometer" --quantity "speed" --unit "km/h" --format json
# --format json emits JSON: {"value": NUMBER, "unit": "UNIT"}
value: {"value": 137.5, "unit": "km/h"}
